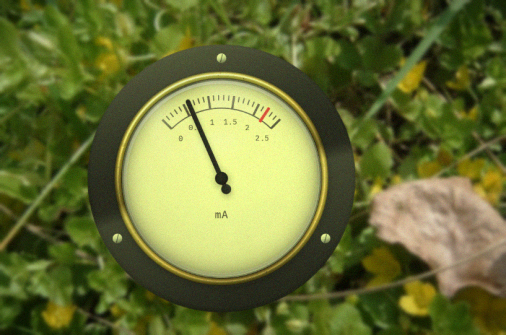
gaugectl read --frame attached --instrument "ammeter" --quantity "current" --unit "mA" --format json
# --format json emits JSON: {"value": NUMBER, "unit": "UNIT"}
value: {"value": 0.6, "unit": "mA"}
